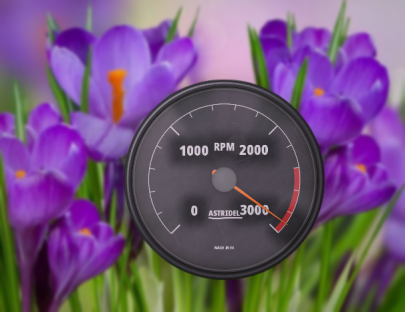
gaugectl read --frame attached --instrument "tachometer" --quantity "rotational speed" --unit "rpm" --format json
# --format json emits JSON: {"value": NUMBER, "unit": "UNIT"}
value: {"value": 2900, "unit": "rpm"}
